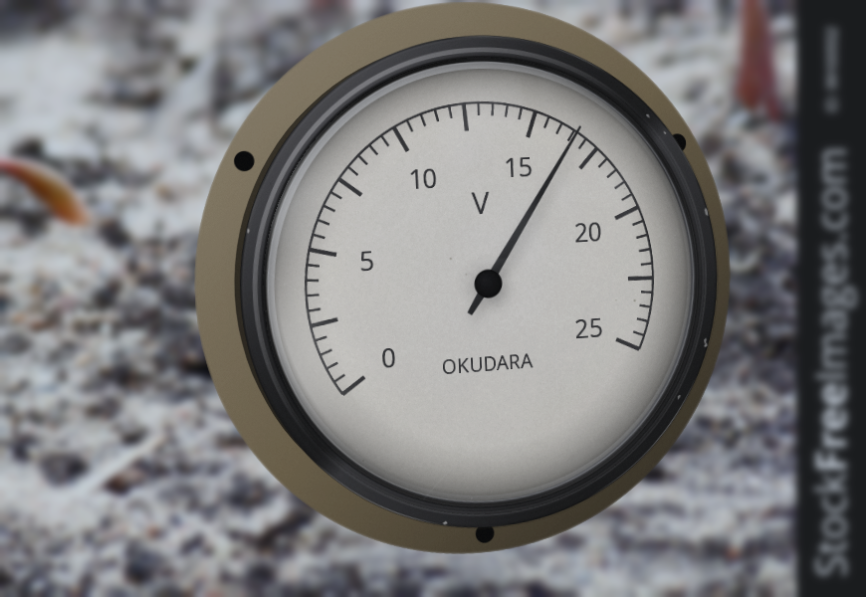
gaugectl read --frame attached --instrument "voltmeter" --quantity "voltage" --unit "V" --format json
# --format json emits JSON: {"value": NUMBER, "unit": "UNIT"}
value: {"value": 16.5, "unit": "V"}
